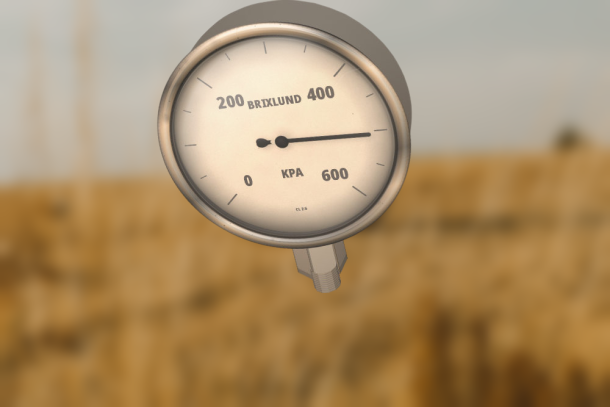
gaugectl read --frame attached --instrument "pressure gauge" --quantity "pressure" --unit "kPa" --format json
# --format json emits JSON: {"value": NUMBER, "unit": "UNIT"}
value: {"value": 500, "unit": "kPa"}
